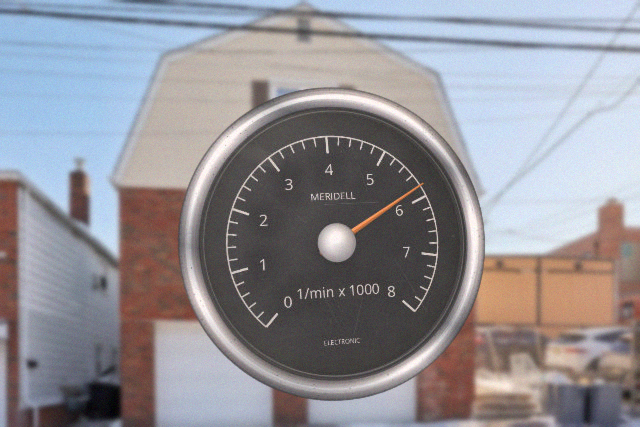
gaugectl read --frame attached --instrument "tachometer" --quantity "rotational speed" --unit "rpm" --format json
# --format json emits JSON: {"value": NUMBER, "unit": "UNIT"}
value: {"value": 5800, "unit": "rpm"}
